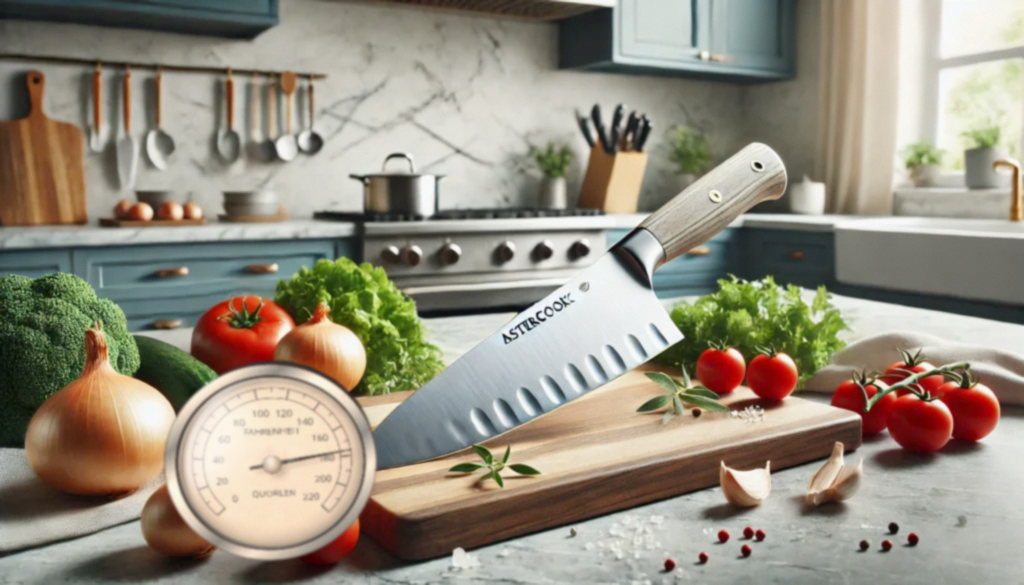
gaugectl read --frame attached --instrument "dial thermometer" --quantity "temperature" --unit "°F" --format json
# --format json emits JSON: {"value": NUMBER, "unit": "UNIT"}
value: {"value": 175, "unit": "°F"}
